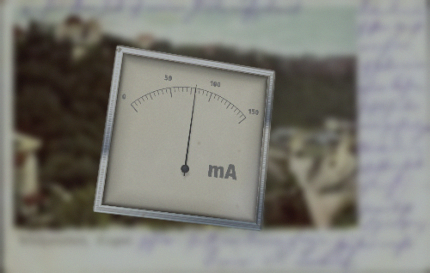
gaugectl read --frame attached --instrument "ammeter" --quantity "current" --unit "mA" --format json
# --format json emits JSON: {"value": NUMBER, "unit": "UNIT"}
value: {"value": 80, "unit": "mA"}
